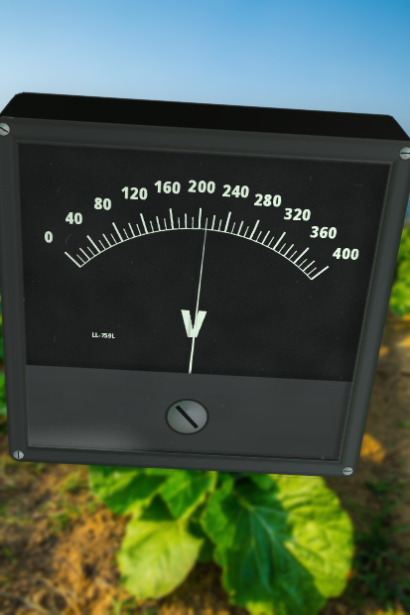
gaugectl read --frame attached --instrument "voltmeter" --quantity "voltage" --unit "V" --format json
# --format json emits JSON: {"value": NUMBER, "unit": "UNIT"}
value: {"value": 210, "unit": "V"}
